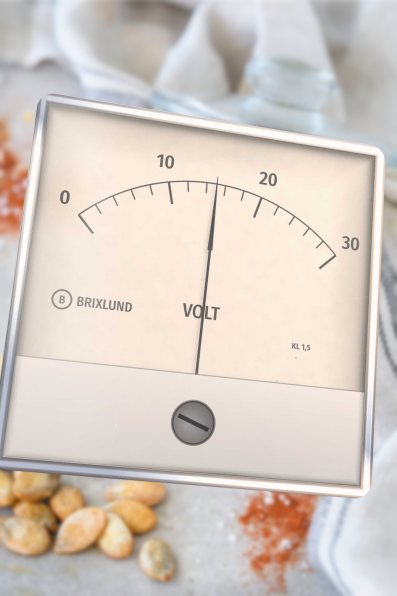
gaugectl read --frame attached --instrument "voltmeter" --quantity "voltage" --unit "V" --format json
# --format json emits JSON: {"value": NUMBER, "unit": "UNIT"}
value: {"value": 15, "unit": "V"}
